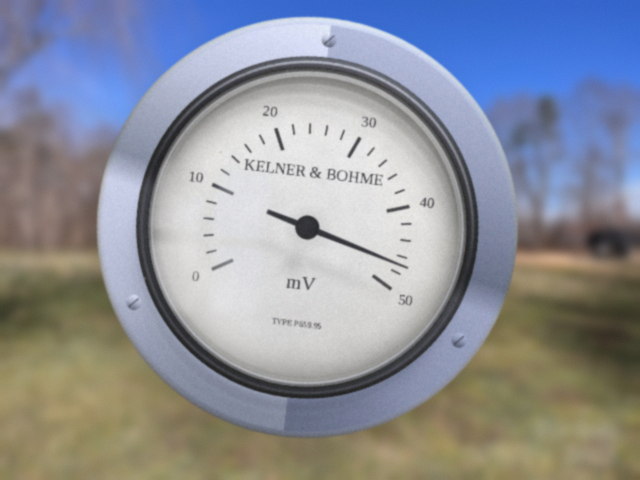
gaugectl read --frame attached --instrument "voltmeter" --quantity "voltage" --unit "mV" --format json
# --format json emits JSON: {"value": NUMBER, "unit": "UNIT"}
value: {"value": 47, "unit": "mV"}
